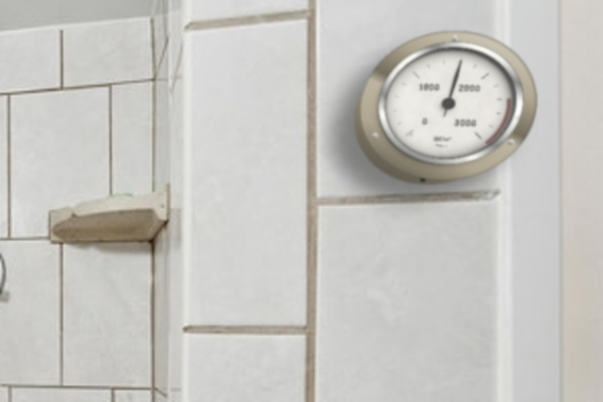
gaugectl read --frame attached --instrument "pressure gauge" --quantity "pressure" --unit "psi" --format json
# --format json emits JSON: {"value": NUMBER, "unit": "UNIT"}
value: {"value": 1600, "unit": "psi"}
